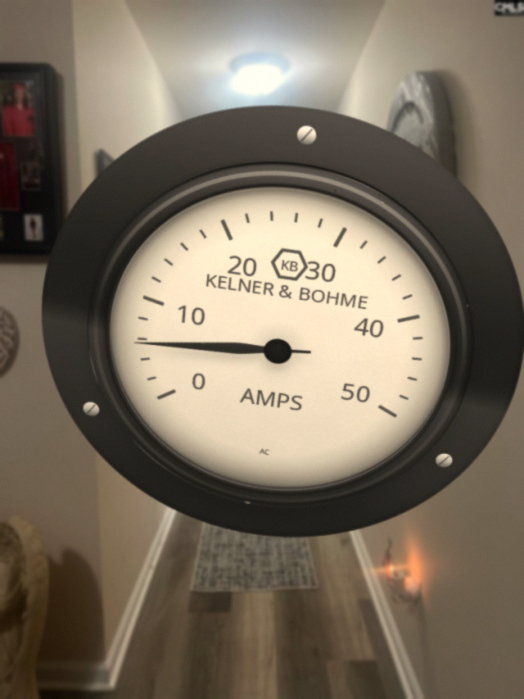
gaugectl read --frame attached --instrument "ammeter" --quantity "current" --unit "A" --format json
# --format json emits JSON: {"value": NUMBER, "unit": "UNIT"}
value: {"value": 6, "unit": "A"}
